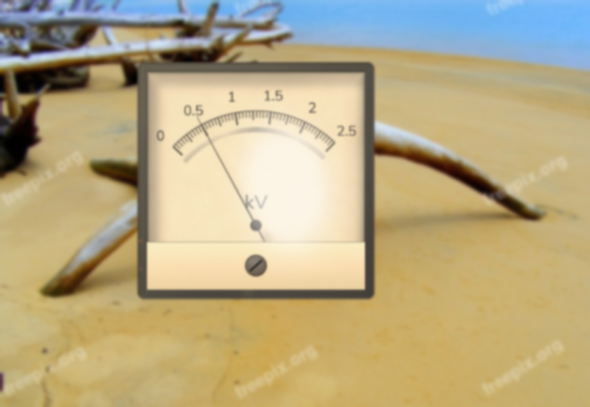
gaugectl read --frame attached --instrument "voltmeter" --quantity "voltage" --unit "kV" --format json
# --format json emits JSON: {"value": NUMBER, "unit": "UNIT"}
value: {"value": 0.5, "unit": "kV"}
